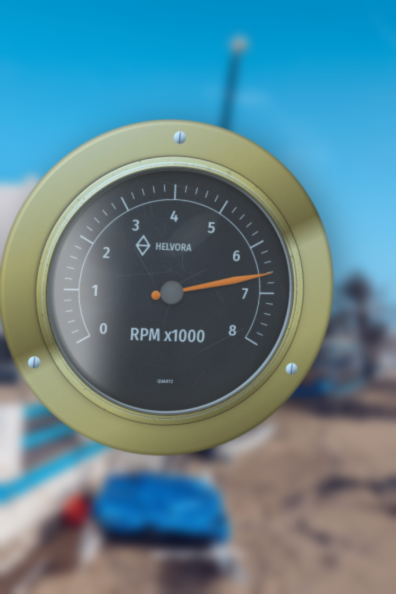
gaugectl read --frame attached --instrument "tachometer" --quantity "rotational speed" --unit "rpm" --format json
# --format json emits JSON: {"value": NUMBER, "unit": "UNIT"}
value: {"value": 6600, "unit": "rpm"}
